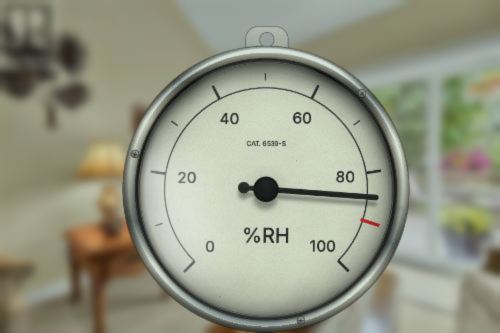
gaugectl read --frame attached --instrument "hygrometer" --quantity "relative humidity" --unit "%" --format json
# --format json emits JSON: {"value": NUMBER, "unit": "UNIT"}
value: {"value": 85, "unit": "%"}
